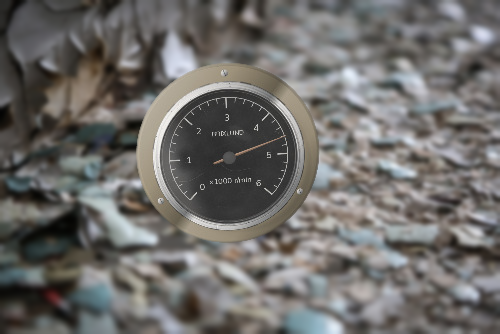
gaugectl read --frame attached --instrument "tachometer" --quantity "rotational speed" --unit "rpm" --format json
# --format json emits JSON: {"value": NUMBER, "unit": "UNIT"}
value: {"value": 4600, "unit": "rpm"}
